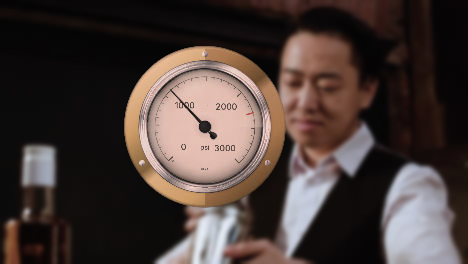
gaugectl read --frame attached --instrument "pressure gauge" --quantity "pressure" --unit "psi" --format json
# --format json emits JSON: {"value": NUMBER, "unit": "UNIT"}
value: {"value": 1000, "unit": "psi"}
